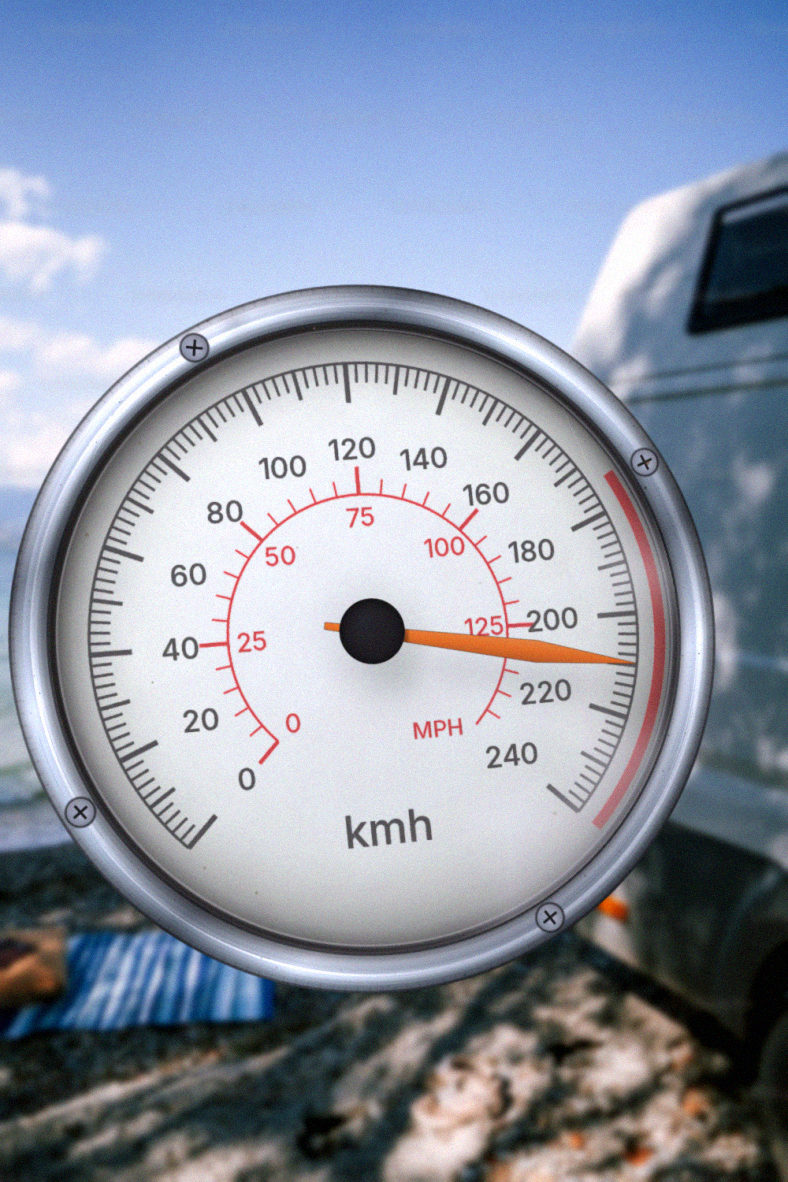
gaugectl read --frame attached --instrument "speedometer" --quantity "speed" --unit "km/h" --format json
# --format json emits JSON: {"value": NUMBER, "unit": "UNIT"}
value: {"value": 210, "unit": "km/h"}
